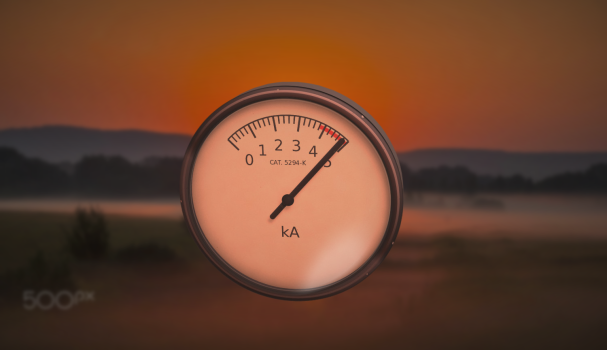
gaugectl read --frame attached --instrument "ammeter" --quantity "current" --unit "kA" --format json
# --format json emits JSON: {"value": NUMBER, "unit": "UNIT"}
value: {"value": 4.8, "unit": "kA"}
